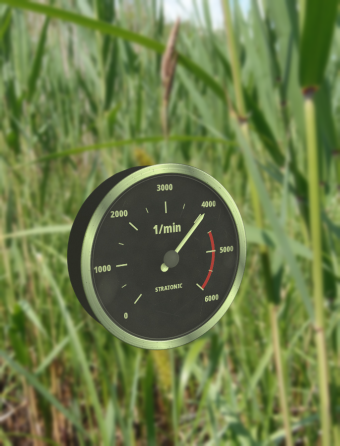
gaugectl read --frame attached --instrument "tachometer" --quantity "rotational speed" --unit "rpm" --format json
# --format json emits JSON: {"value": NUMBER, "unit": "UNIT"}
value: {"value": 4000, "unit": "rpm"}
